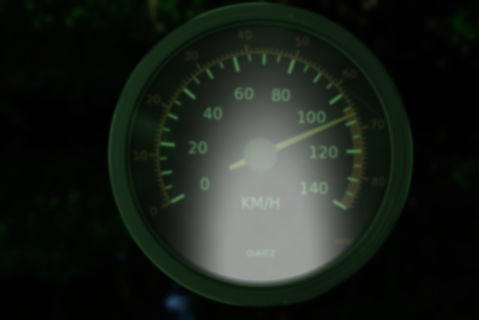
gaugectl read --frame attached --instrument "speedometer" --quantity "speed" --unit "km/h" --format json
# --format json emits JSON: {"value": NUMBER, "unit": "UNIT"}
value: {"value": 107.5, "unit": "km/h"}
